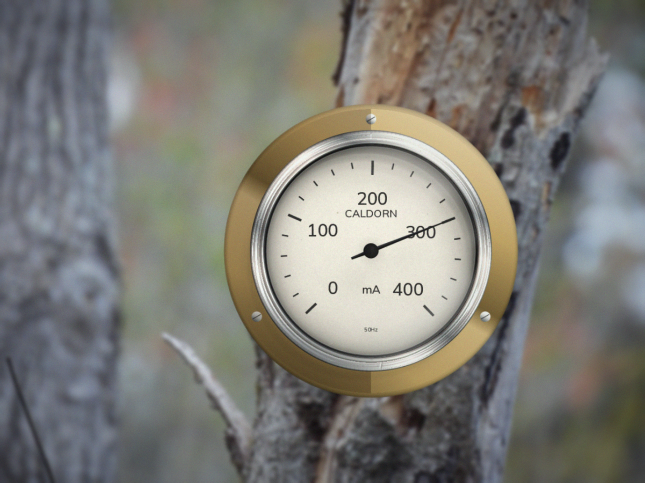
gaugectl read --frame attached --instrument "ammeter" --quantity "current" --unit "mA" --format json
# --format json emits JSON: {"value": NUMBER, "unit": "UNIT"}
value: {"value": 300, "unit": "mA"}
